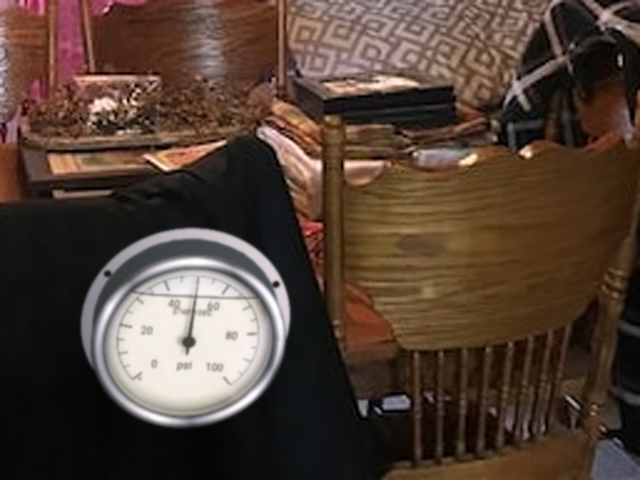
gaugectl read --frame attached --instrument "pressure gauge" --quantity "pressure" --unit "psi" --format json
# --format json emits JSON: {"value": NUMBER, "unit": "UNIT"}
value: {"value": 50, "unit": "psi"}
